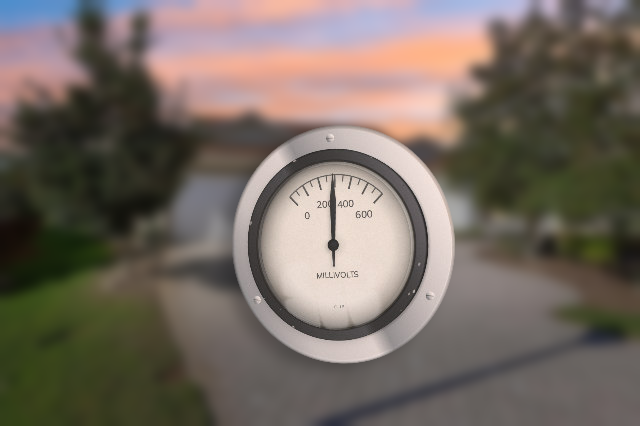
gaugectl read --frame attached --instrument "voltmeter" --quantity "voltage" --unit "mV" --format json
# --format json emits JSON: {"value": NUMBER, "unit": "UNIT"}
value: {"value": 300, "unit": "mV"}
